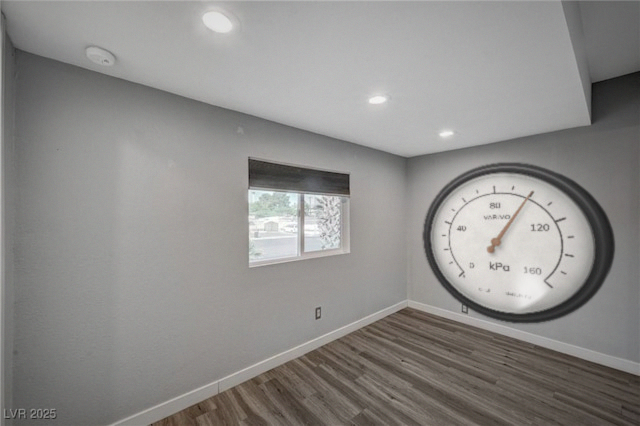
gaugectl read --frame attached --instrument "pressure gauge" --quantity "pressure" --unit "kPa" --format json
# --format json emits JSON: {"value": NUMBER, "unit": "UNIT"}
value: {"value": 100, "unit": "kPa"}
